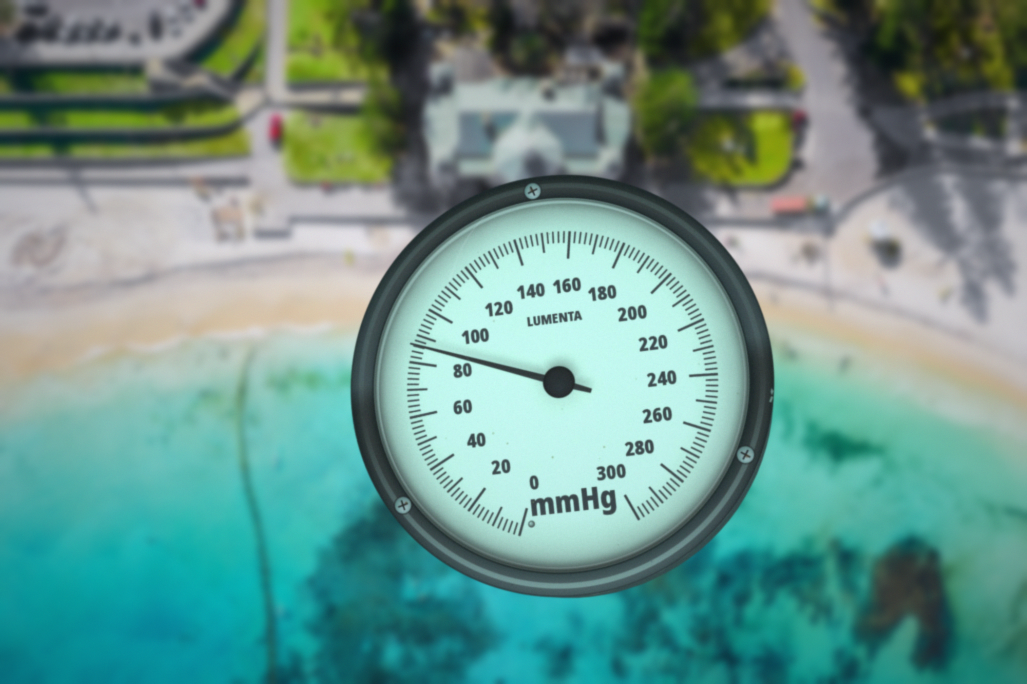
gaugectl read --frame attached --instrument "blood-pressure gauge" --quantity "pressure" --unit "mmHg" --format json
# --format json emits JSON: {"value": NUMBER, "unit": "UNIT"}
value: {"value": 86, "unit": "mmHg"}
